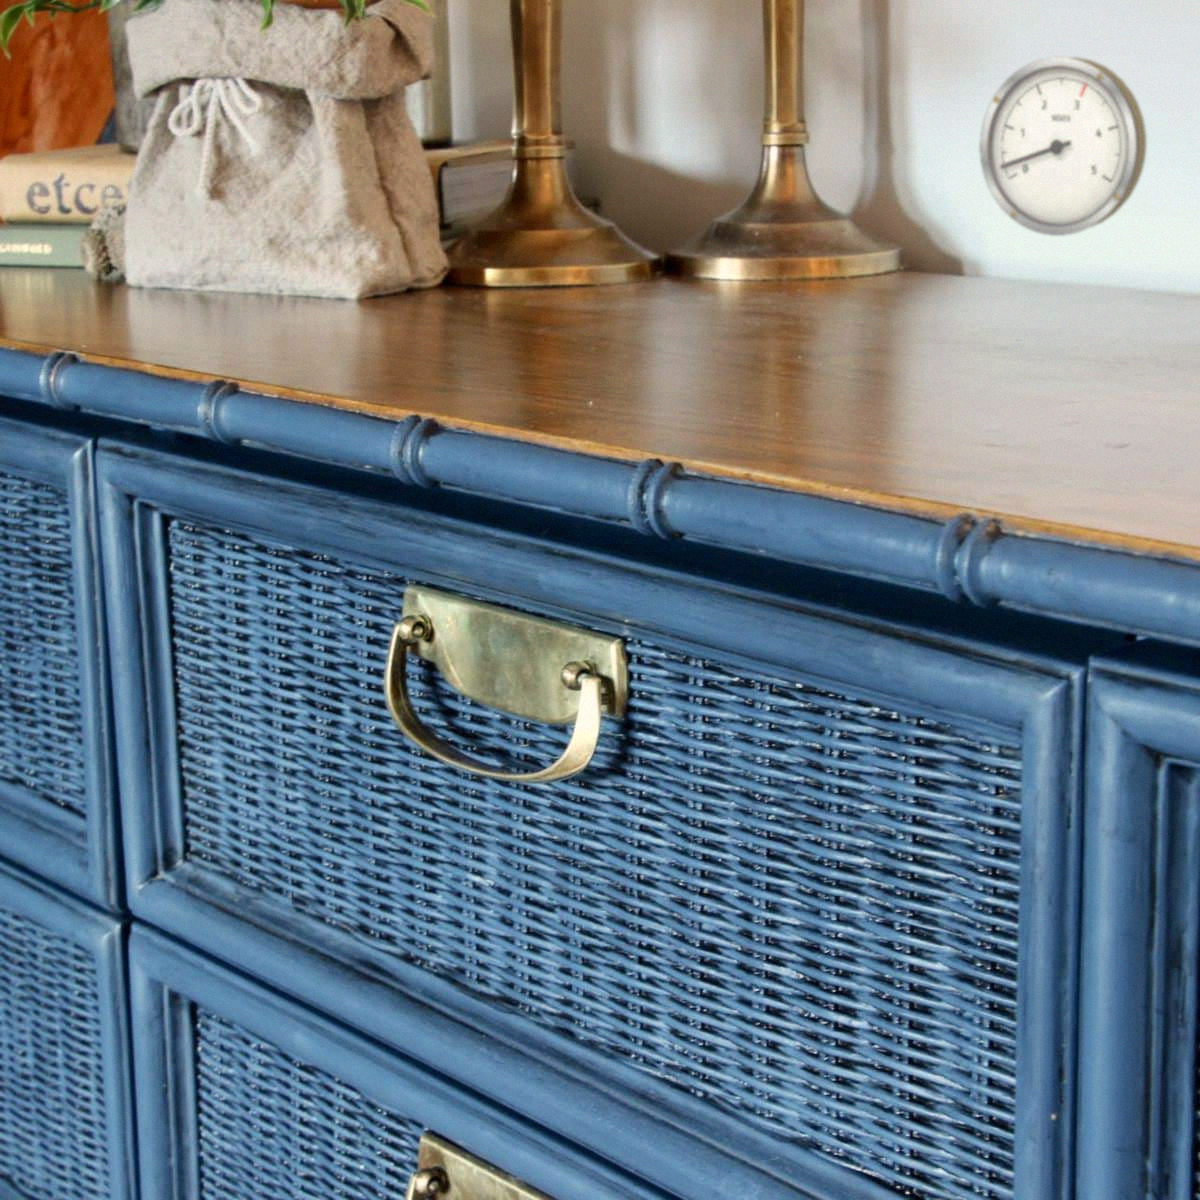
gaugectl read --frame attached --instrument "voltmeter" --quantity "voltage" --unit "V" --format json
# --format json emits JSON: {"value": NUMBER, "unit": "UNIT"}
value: {"value": 0.25, "unit": "V"}
